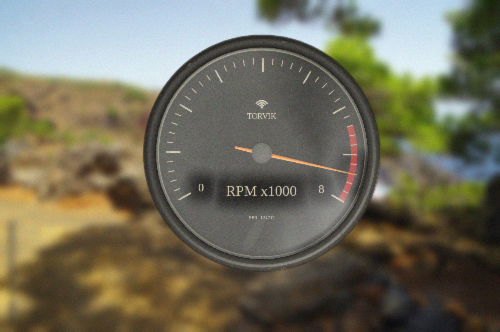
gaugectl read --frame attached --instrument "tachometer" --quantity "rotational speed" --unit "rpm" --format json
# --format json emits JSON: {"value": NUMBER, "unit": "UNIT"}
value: {"value": 7400, "unit": "rpm"}
